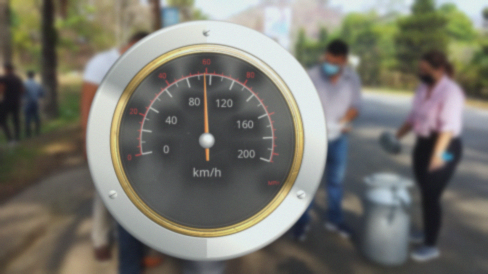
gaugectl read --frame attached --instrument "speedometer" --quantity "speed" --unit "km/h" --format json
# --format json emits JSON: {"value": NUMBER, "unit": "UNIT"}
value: {"value": 95, "unit": "km/h"}
